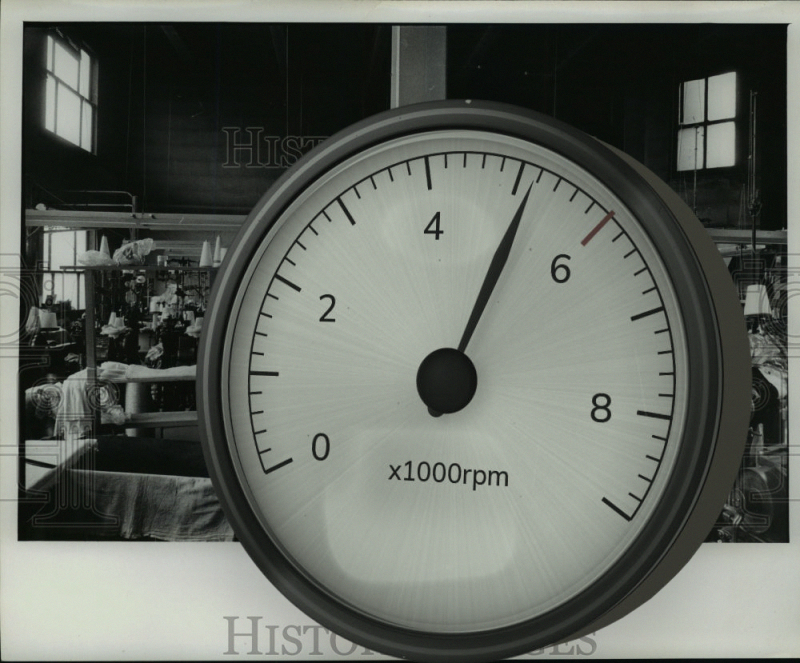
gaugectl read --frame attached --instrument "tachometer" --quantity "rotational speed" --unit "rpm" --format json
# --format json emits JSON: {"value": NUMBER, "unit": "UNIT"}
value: {"value": 5200, "unit": "rpm"}
